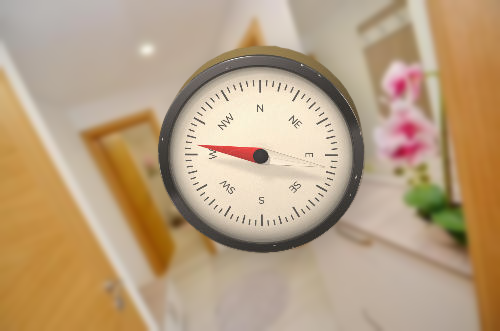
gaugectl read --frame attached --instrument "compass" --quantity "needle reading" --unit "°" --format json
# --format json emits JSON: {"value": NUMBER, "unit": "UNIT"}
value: {"value": 280, "unit": "°"}
